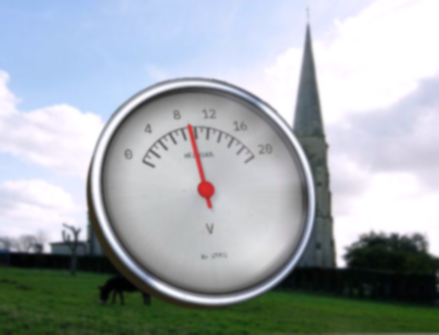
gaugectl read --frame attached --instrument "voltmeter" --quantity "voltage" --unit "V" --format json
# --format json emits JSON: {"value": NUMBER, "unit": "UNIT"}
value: {"value": 9, "unit": "V"}
